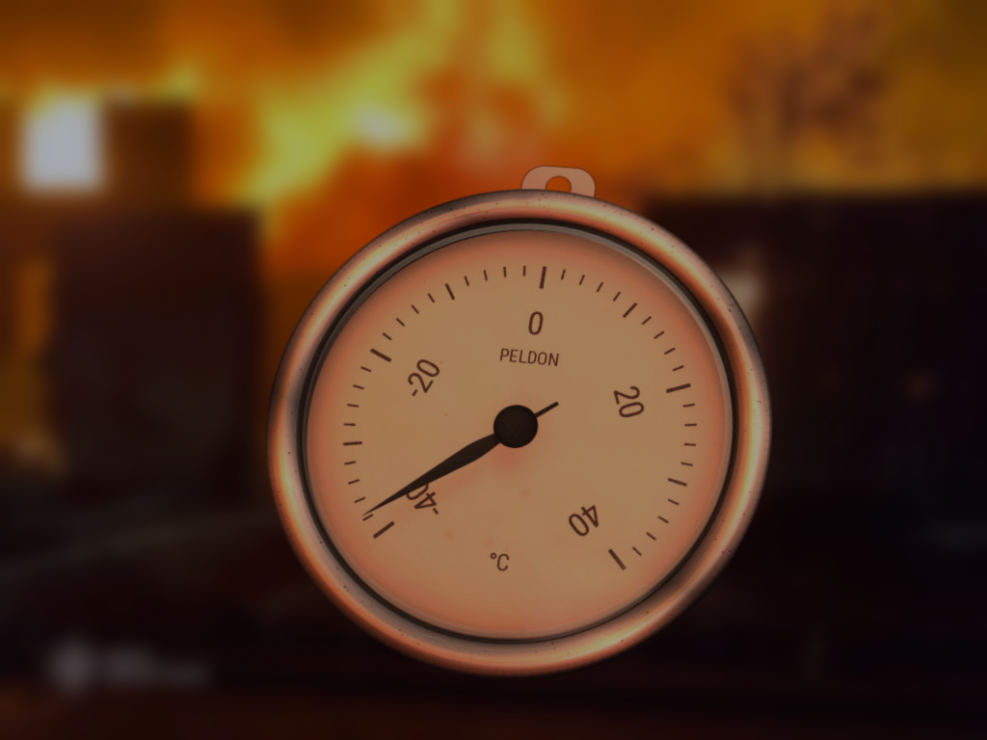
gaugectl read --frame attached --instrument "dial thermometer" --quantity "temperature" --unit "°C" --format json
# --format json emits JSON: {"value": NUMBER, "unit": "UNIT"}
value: {"value": -38, "unit": "°C"}
